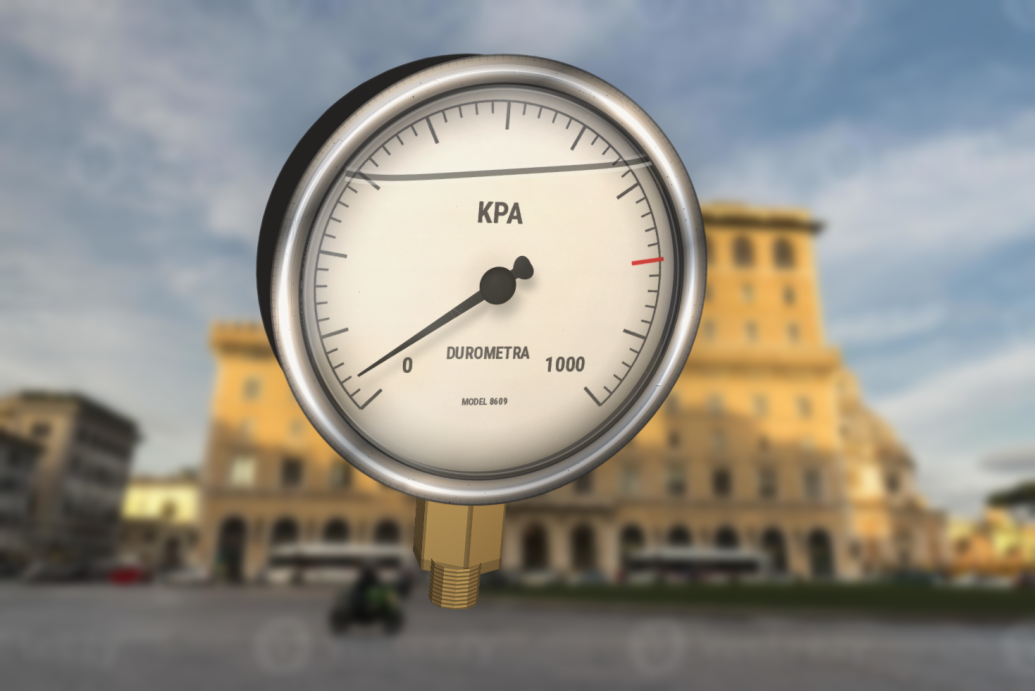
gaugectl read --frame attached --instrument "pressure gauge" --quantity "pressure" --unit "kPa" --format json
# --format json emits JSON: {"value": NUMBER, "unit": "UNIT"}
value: {"value": 40, "unit": "kPa"}
